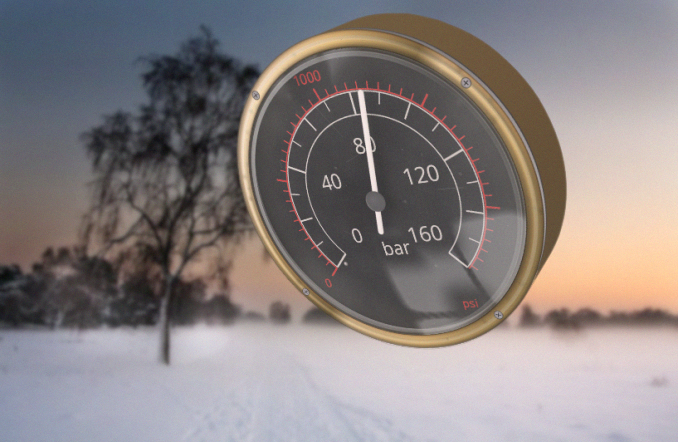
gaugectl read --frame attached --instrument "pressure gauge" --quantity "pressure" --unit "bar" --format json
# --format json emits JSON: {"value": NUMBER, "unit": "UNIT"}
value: {"value": 85, "unit": "bar"}
